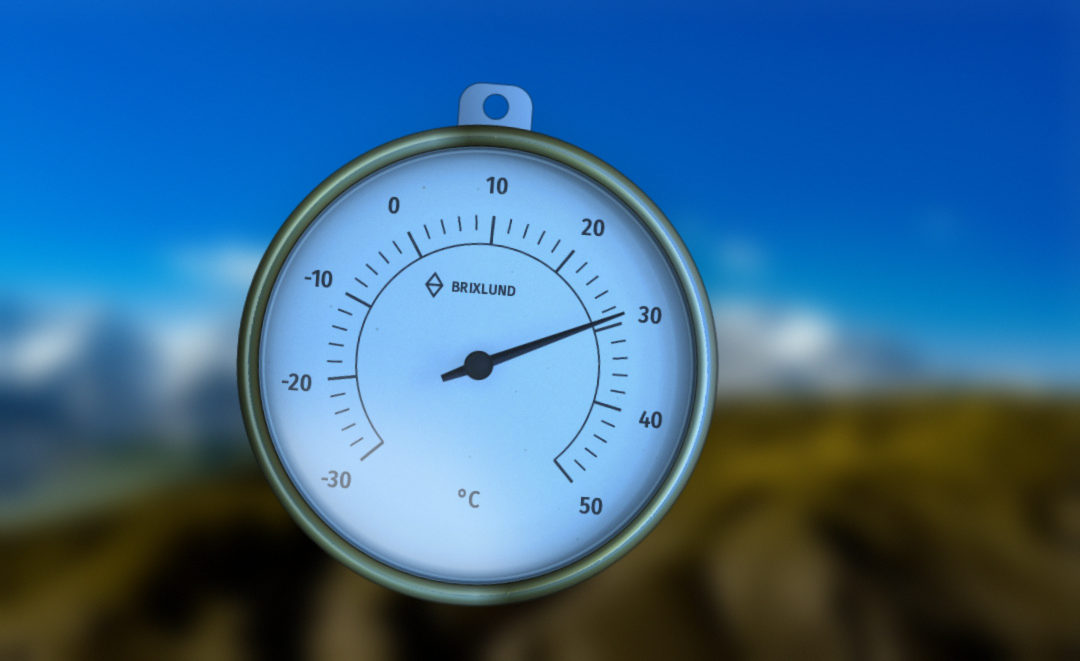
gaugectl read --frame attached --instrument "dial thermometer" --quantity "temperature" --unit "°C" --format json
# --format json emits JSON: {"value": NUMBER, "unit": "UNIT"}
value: {"value": 29, "unit": "°C"}
